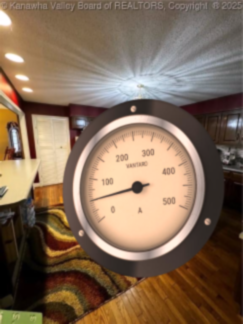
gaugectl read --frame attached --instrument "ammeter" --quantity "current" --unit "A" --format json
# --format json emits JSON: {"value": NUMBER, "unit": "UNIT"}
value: {"value": 50, "unit": "A"}
